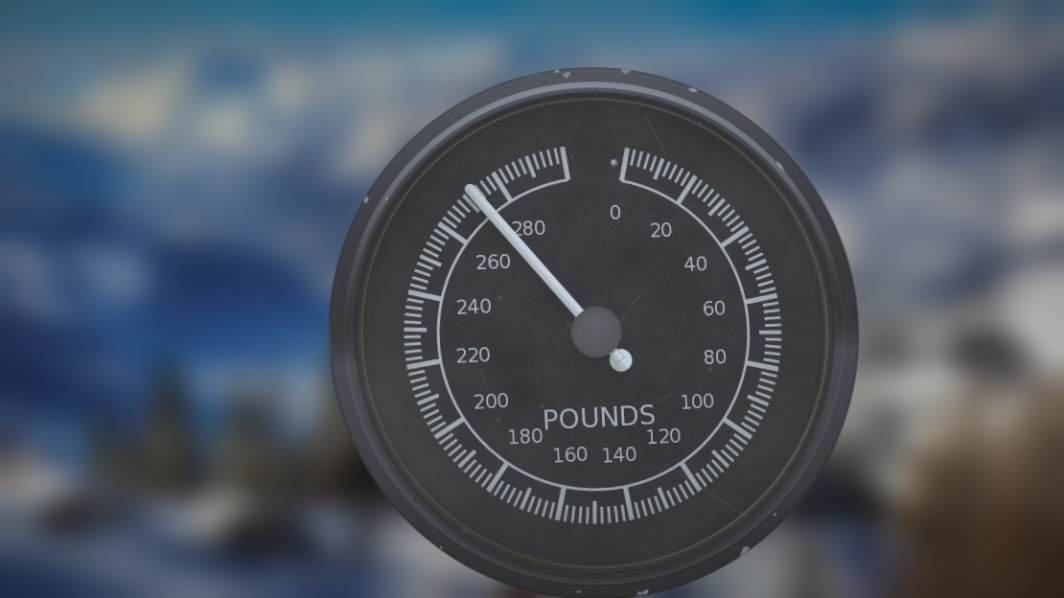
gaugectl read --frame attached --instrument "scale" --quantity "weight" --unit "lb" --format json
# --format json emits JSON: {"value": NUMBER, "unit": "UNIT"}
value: {"value": 272, "unit": "lb"}
